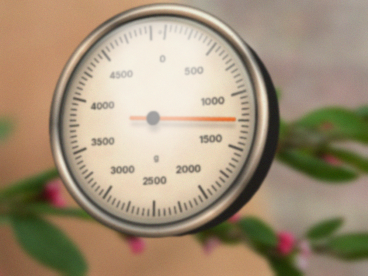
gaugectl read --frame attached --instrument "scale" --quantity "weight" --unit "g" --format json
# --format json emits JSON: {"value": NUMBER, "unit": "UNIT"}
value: {"value": 1250, "unit": "g"}
